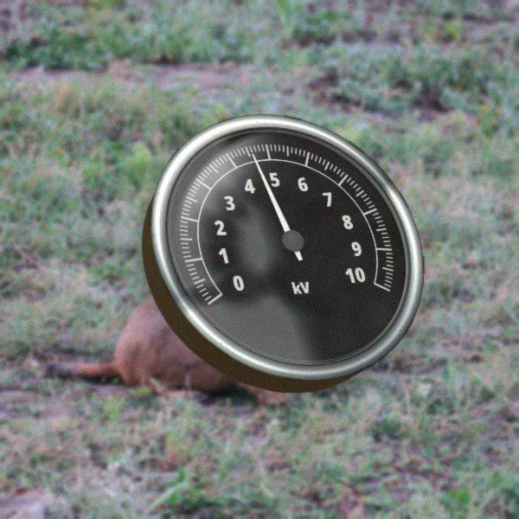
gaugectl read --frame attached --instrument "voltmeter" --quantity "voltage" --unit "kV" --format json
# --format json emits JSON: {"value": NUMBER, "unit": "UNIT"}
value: {"value": 4.5, "unit": "kV"}
